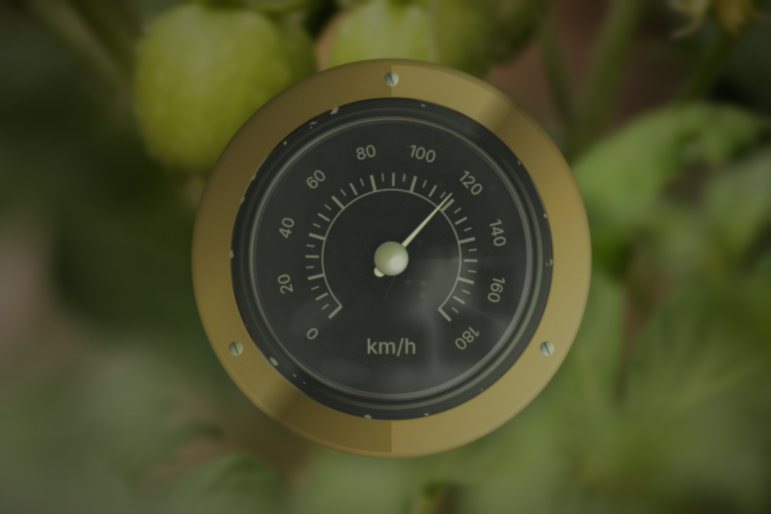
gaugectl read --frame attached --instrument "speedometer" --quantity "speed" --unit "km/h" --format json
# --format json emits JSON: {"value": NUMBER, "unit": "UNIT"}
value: {"value": 117.5, "unit": "km/h"}
